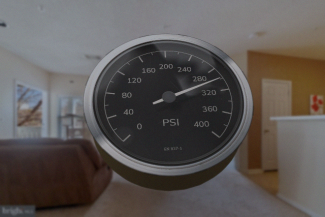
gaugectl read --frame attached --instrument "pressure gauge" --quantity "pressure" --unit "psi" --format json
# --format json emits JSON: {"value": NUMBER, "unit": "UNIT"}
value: {"value": 300, "unit": "psi"}
